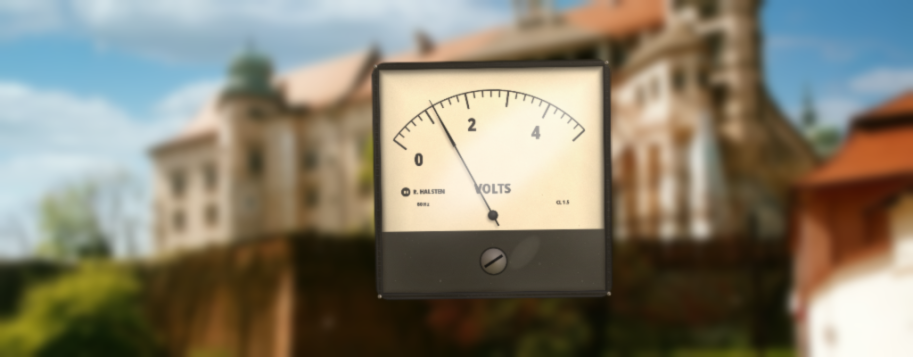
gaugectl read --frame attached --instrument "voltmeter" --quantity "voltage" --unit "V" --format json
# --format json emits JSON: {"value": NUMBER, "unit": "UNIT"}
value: {"value": 1.2, "unit": "V"}
